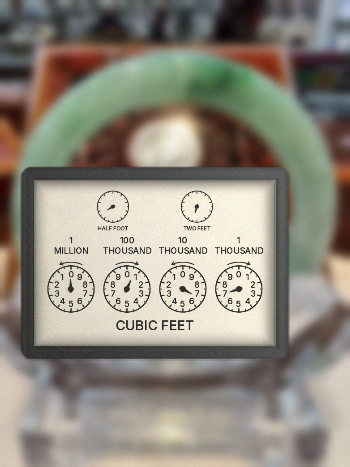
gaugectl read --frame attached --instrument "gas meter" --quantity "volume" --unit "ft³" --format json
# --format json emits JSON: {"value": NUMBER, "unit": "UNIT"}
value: {"value": 6700, "unit": "ft³"}
